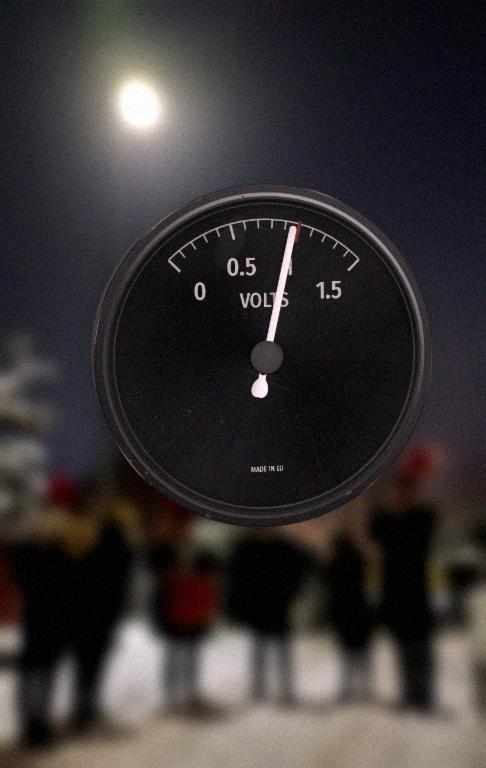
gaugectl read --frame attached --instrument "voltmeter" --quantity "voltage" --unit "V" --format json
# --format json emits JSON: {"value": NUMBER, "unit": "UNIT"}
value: {"value": 0.95, "unit": "V"}
